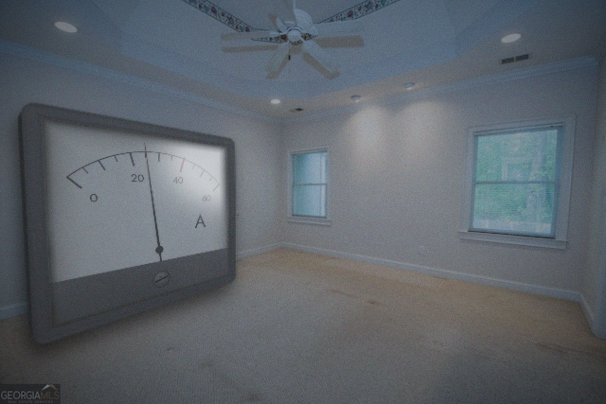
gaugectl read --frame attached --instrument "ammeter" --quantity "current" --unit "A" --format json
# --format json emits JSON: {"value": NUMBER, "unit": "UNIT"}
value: {"value": 25, "unit": "A"}
